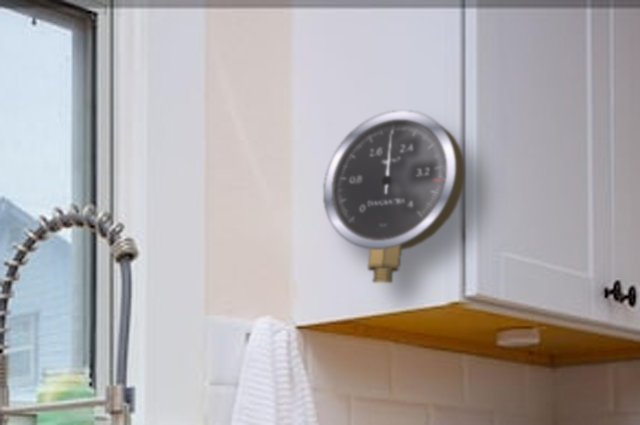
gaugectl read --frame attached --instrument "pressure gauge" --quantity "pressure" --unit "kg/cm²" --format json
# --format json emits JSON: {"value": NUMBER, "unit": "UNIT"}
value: {"value": 2, "unit": "kg/cm²"}
